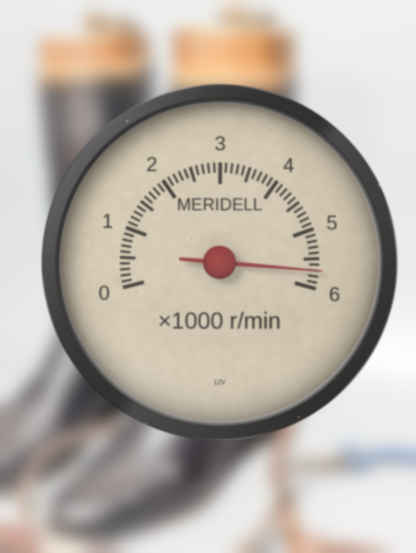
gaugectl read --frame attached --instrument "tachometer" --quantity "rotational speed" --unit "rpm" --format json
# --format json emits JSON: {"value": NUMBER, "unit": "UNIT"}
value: {"value": 5700, "unit": "rpm"}
